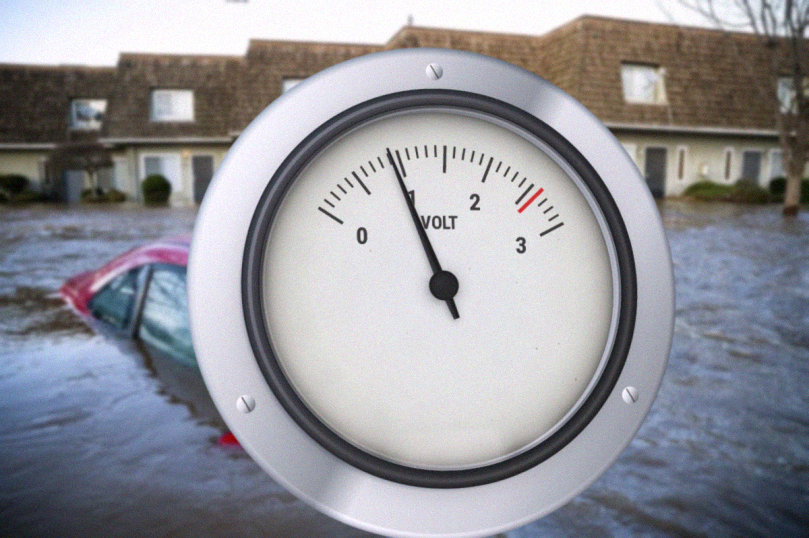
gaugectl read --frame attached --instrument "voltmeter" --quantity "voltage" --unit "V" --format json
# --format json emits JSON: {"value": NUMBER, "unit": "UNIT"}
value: {"value": 0.9, "unit": "V"}
